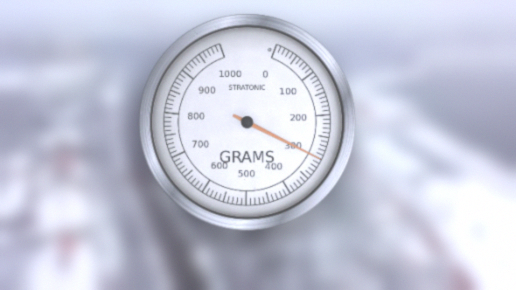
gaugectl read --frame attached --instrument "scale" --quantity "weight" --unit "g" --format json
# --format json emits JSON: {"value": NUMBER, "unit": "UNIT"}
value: {"value": 300, "unit": "g"}
